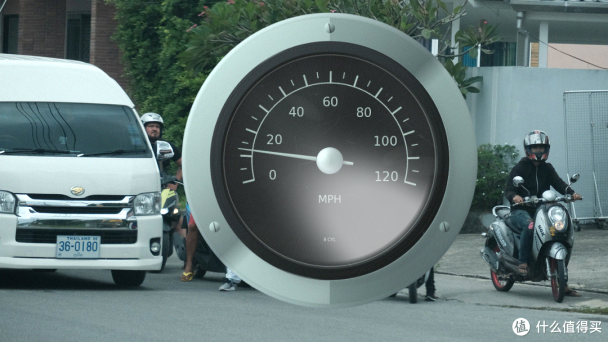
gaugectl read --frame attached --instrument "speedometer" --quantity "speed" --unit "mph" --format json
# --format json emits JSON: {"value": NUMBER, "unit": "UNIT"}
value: {"value": 12.5, "unit": "mph"}
